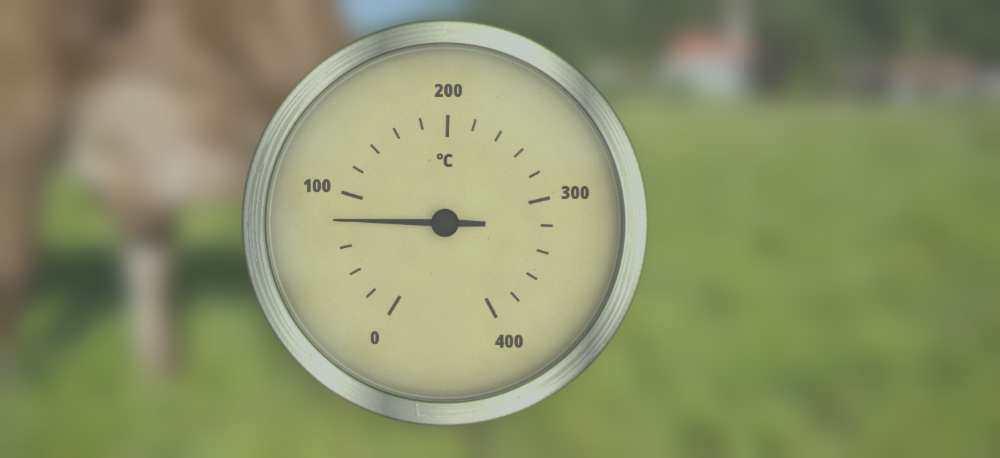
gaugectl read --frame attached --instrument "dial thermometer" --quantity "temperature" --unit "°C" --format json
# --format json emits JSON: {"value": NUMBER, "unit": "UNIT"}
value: {"value": 80, "unit": "°C"}
